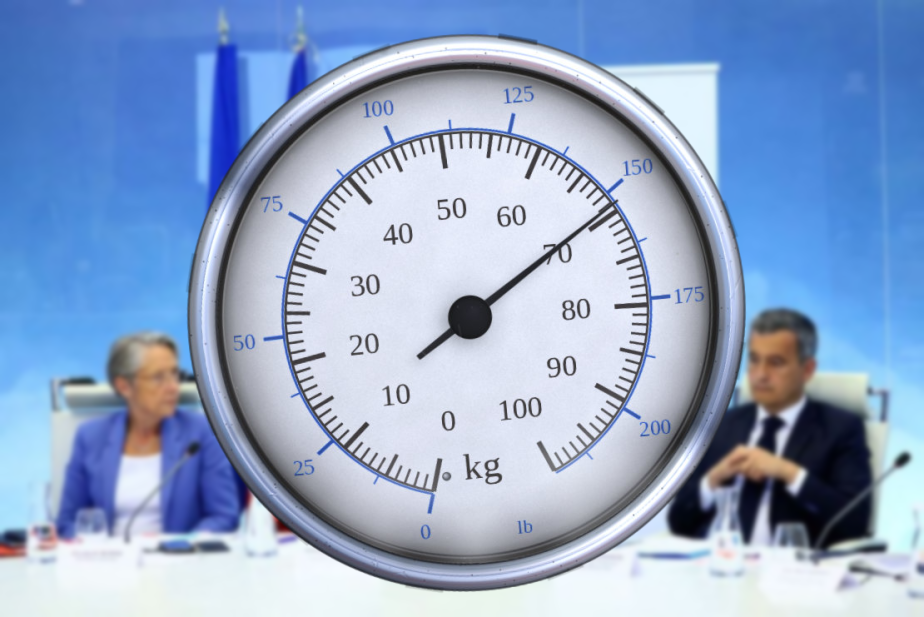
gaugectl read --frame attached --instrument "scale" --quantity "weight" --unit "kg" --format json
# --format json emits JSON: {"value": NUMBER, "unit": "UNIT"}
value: {"value": 69, "unit": "kg"}
